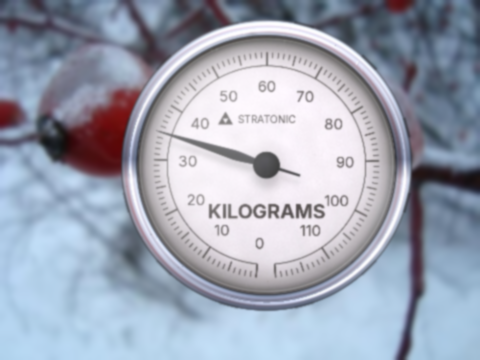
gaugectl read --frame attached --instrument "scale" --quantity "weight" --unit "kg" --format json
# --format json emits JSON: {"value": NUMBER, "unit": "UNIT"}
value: {"value": 35, "unit": "kg"}
